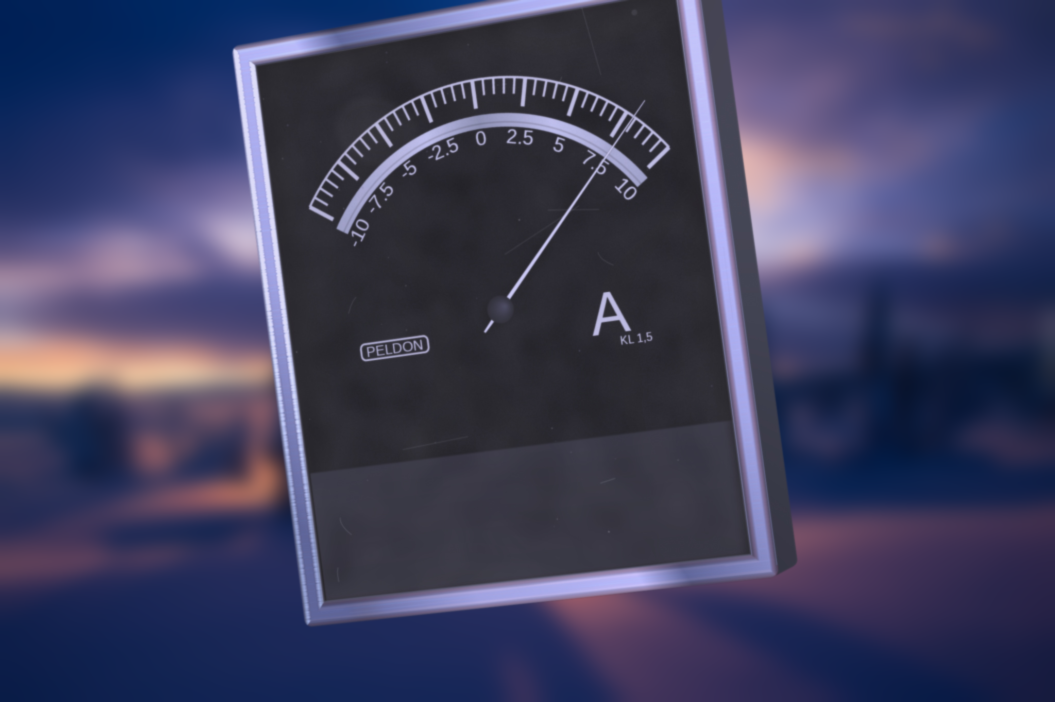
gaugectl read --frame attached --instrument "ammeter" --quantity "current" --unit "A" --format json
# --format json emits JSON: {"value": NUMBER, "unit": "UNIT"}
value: {"value": 8, "unit": "A"}
